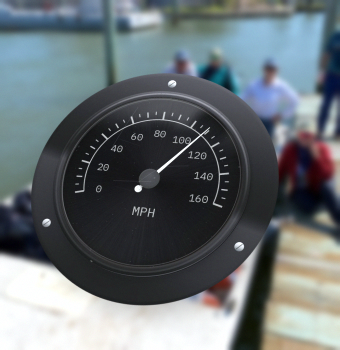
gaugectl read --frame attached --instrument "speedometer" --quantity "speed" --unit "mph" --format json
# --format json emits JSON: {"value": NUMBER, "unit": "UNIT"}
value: {"value": 110, "unit": "mph"}
